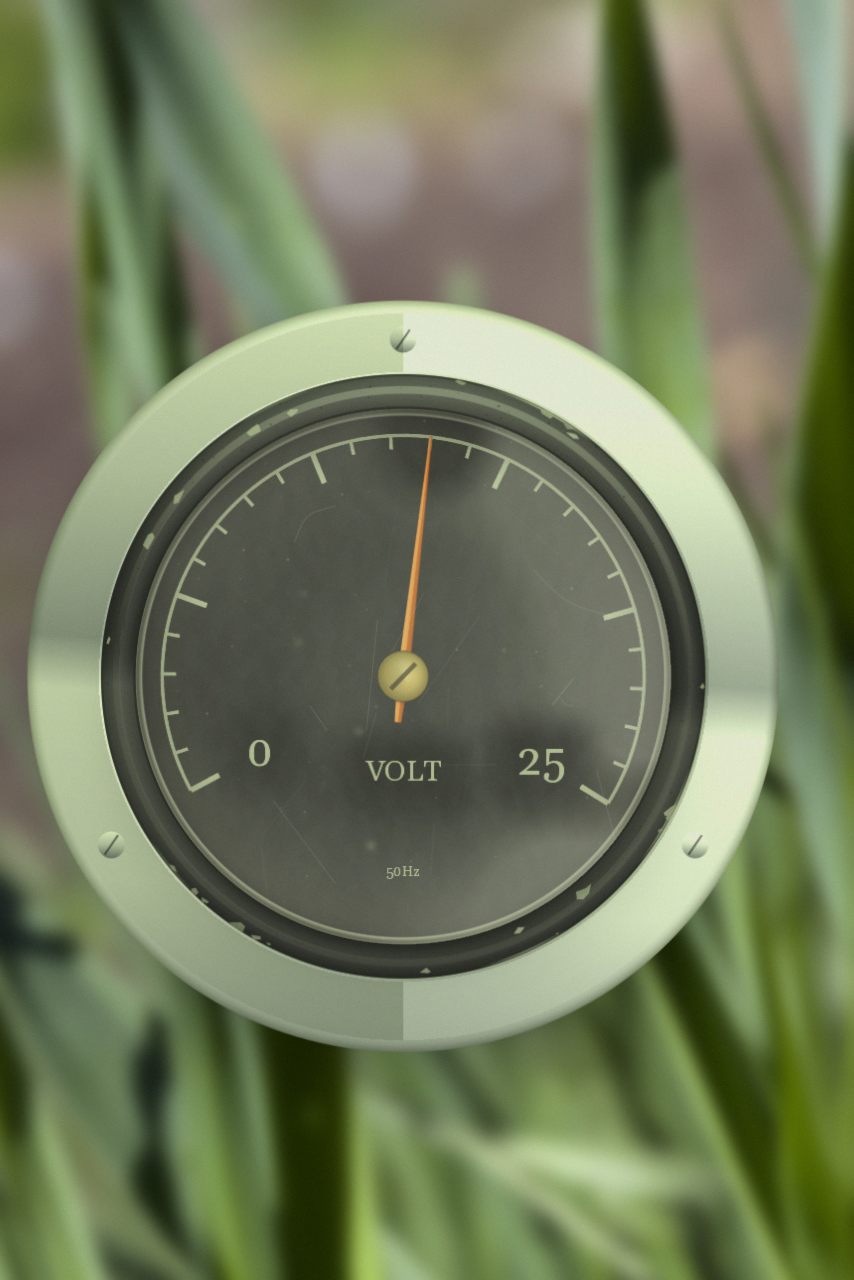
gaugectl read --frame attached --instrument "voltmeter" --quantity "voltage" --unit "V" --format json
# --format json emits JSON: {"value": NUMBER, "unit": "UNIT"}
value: {"value": 13, "unit": "V"}
